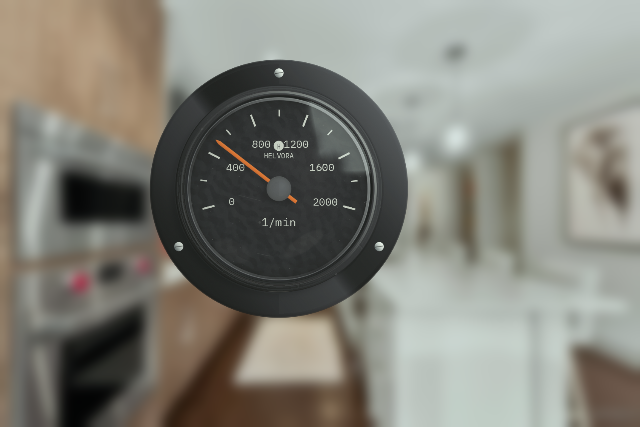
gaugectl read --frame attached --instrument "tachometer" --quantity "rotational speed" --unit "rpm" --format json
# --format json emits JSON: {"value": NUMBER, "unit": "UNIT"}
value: {"value": 500, "unit": "rpm"}
